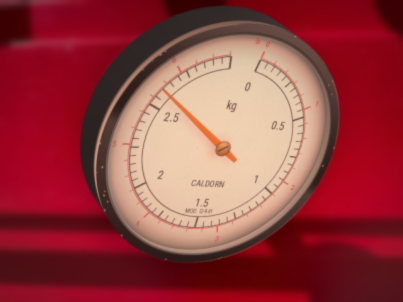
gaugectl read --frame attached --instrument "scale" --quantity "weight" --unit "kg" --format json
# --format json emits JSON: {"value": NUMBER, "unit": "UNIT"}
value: {"value": 2.6, "unit": "kg"}
